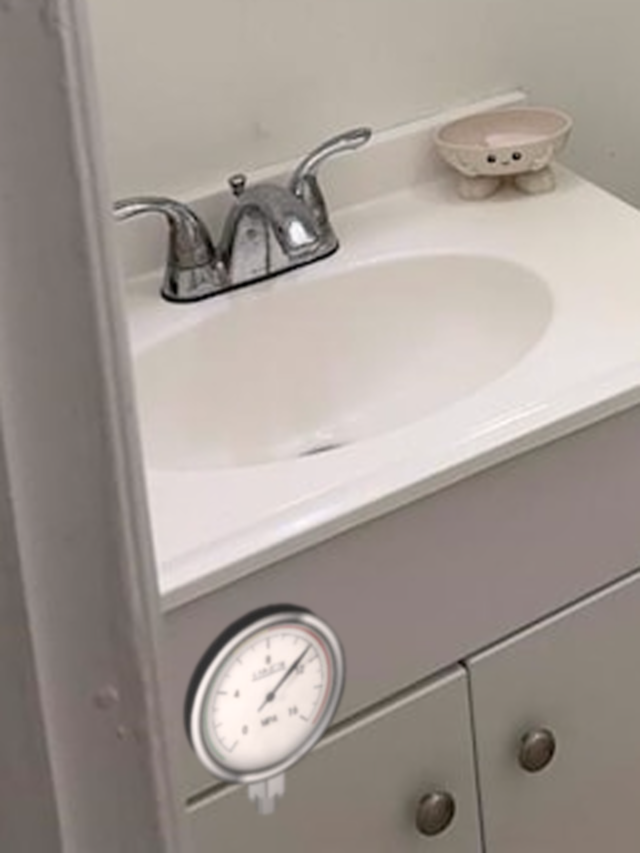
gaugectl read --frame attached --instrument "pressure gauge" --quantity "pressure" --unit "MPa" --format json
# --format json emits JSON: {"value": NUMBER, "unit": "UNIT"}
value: {"value": 11, "unit": "MPa"}
